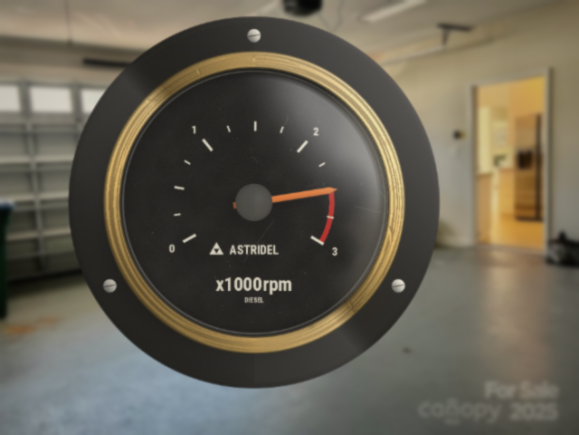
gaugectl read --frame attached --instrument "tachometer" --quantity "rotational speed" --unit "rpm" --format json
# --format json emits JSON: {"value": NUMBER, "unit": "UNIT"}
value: {"value": 2500, "unit": "rpm"}
